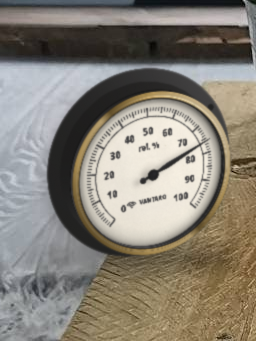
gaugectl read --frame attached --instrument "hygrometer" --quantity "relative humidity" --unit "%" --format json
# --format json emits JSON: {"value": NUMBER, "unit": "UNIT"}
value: {"value": 75, "unit": "%"}
